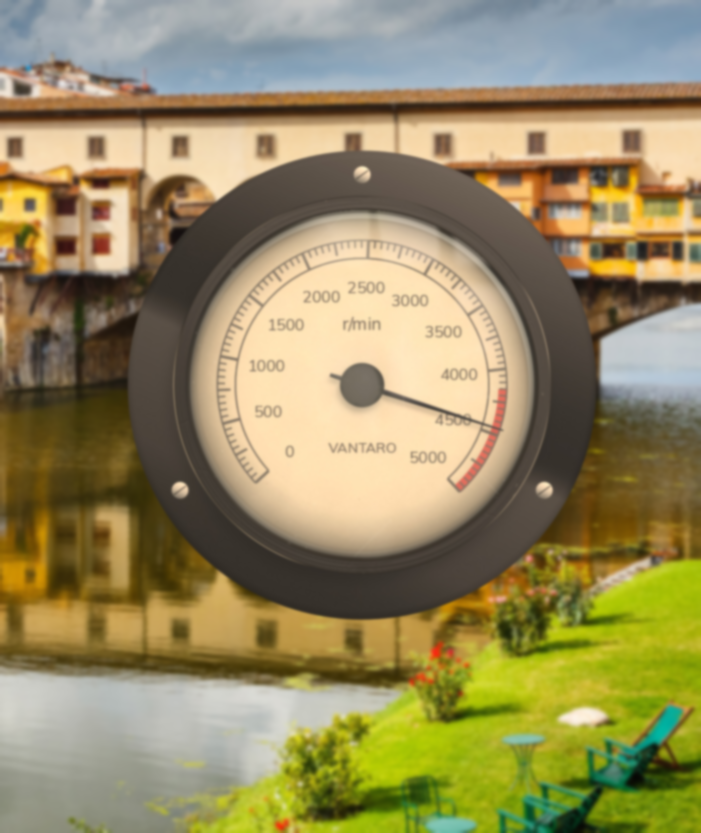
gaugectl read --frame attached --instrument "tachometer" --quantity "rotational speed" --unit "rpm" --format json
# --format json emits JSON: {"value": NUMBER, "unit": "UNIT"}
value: {"value": 4450, "unit": "rpm"}
